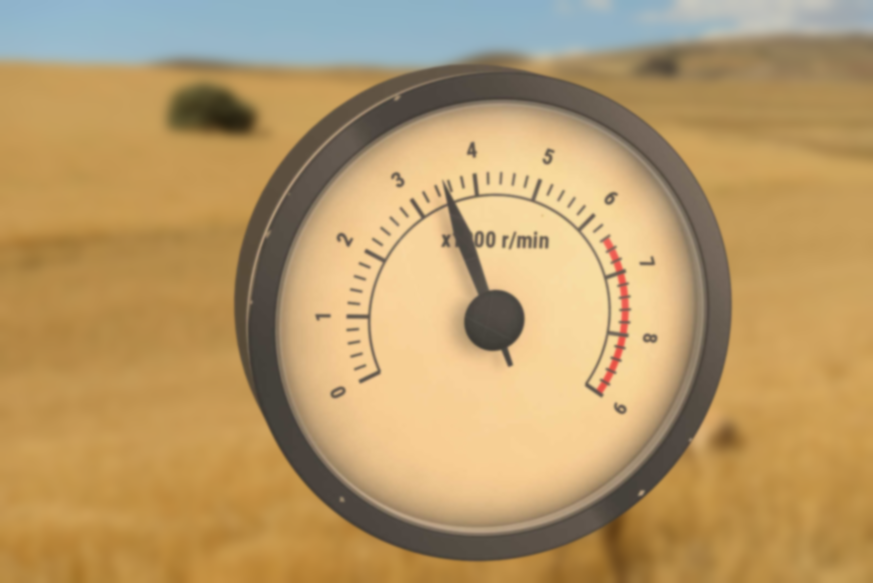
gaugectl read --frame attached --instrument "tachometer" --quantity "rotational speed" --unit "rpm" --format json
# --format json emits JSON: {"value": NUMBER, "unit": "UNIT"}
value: {"value": 3500, "unit": "rpm"}
